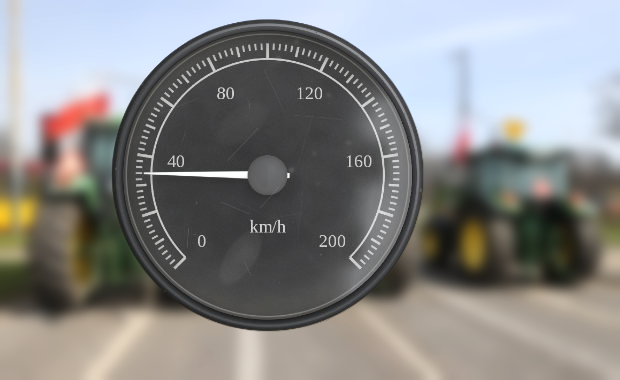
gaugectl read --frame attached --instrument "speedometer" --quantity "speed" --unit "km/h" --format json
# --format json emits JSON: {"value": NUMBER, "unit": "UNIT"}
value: {"value": 34, "unit": "km/h"}
